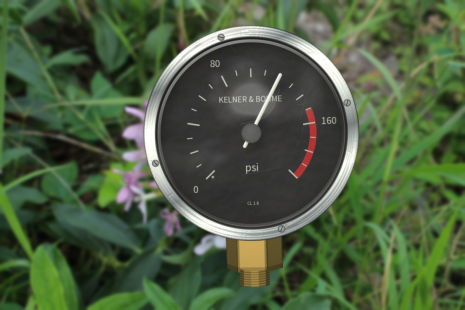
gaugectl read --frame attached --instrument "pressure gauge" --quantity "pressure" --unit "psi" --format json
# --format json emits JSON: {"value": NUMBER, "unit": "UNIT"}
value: {"value": 120, "unit": "psi"}
